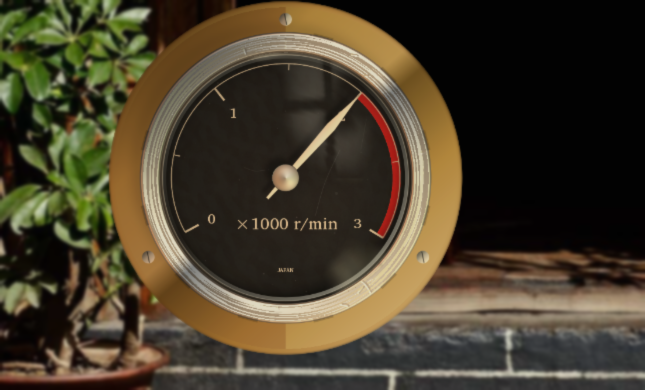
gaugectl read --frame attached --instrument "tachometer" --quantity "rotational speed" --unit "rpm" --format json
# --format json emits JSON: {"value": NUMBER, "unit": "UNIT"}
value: {"value": 2000, "unit": "rpm"}
